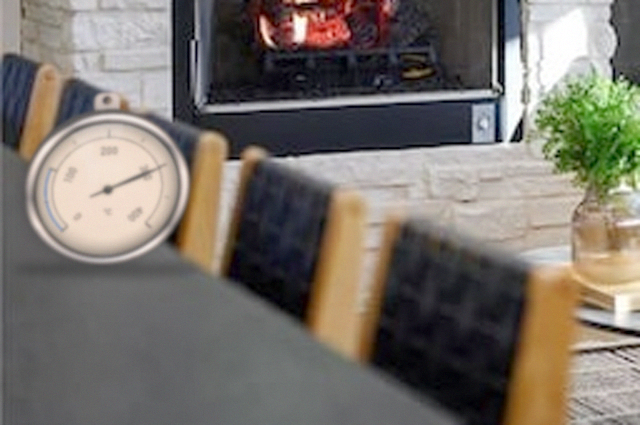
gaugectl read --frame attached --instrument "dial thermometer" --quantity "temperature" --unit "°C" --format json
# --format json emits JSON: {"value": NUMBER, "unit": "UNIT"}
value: {"value": 300, "unit": "°C"}
